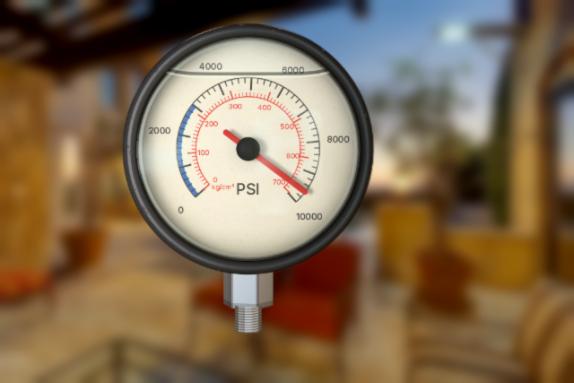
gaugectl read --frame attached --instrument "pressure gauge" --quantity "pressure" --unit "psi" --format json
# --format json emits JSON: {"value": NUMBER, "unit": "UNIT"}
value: {"value": 9600, "unit": "psi"}
